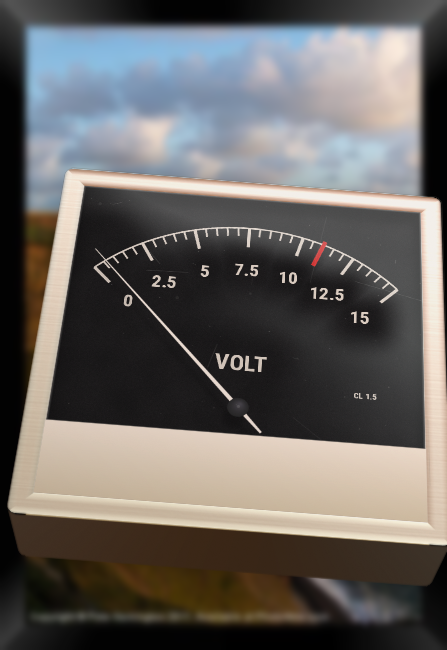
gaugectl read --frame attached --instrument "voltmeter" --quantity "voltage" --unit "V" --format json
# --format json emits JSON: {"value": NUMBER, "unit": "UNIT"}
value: {"value": 0.5, "unit": "V"}
